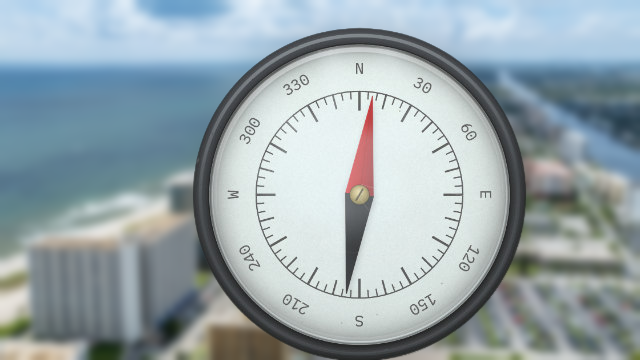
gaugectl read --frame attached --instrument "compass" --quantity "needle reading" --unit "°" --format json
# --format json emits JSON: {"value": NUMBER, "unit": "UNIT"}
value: {"value": 7.5, "unit": "°"}
